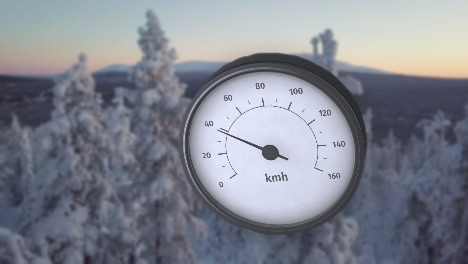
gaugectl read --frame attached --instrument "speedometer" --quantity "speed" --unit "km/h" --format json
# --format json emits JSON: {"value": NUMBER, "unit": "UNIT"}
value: {"value": 40, "unit": "km/h"}
